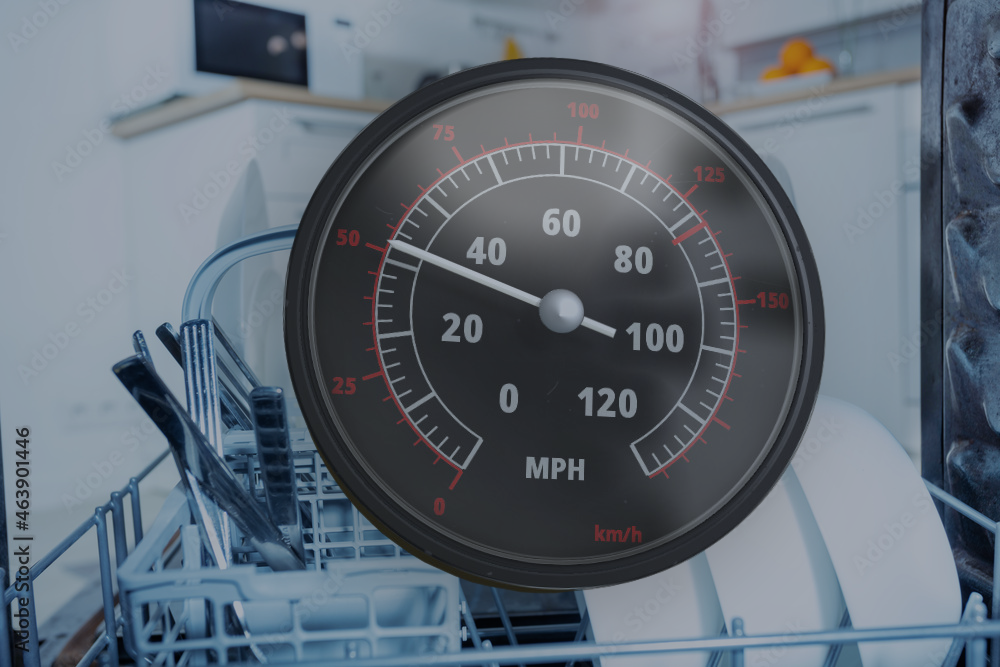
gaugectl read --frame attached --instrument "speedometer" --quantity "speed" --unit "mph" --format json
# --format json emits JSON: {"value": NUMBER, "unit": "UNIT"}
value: {"value": 32, "unit": "mph"}
